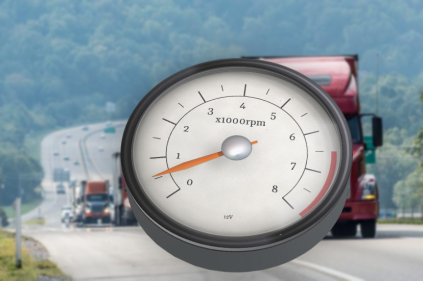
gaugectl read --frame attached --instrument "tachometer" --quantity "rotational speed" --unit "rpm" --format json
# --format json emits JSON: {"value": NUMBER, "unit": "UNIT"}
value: {"value": 500, "unit": "rpm"}
